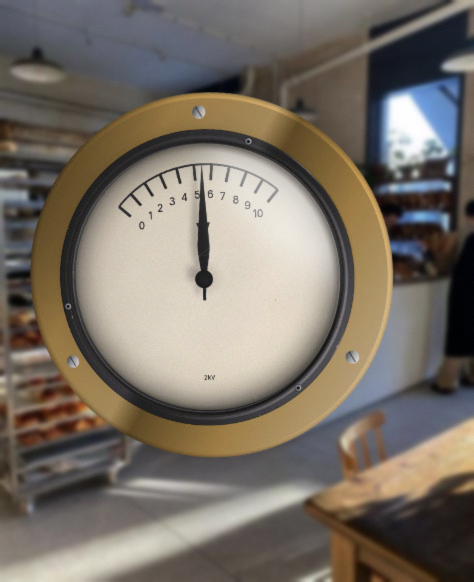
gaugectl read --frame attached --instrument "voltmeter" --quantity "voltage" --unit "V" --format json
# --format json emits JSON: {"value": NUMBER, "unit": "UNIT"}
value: {"value": 5.5, "unit": "V"}
